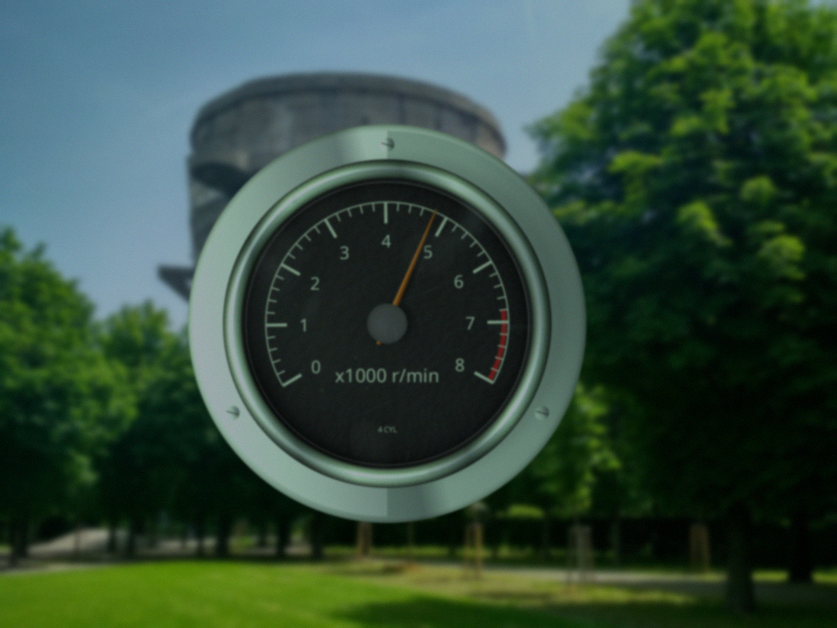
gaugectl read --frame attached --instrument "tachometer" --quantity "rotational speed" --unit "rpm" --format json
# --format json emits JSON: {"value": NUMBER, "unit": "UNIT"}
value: {"value": 4800, "unit": "rpm"}
